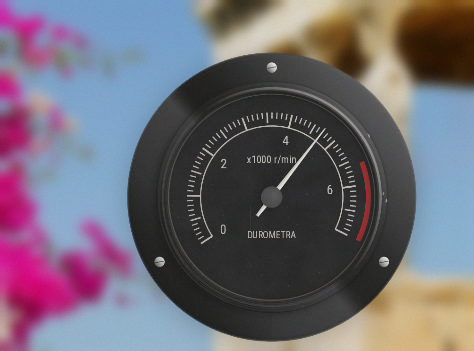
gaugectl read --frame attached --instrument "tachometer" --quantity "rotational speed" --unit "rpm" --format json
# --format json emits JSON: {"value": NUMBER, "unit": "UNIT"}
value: {"value": 4700, "unit": "rpm"}
